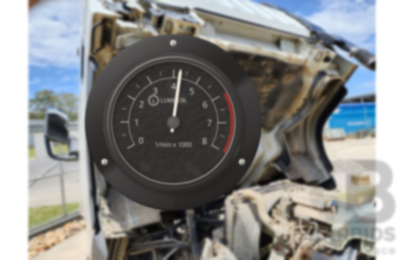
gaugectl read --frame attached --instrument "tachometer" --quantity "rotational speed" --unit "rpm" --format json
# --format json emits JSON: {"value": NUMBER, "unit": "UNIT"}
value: {"value": 4250, "unit": "rpm"}
